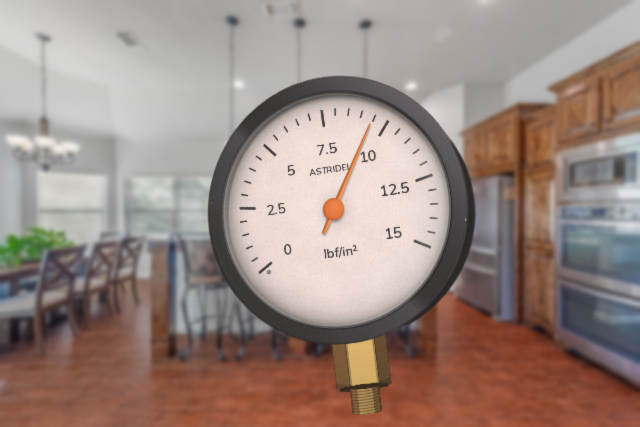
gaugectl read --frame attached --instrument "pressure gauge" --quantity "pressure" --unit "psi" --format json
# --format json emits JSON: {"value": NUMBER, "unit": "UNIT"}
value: {"value": 9.5, "unit": "psi"}
